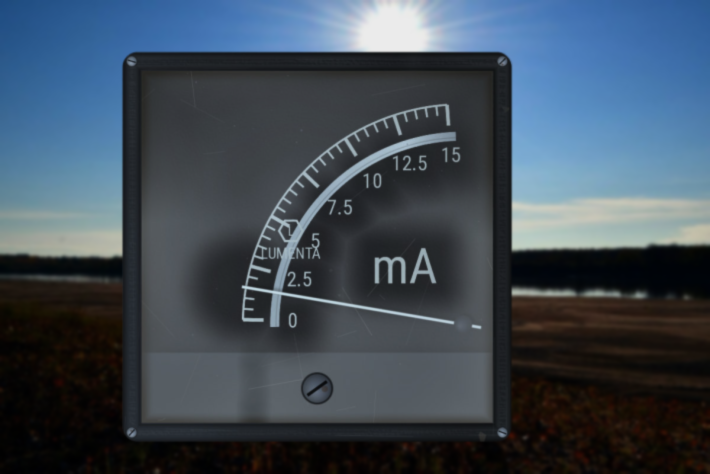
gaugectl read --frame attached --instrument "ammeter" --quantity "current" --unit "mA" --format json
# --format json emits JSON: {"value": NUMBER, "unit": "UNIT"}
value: {"value": 1.5, "unit": "mA"}
